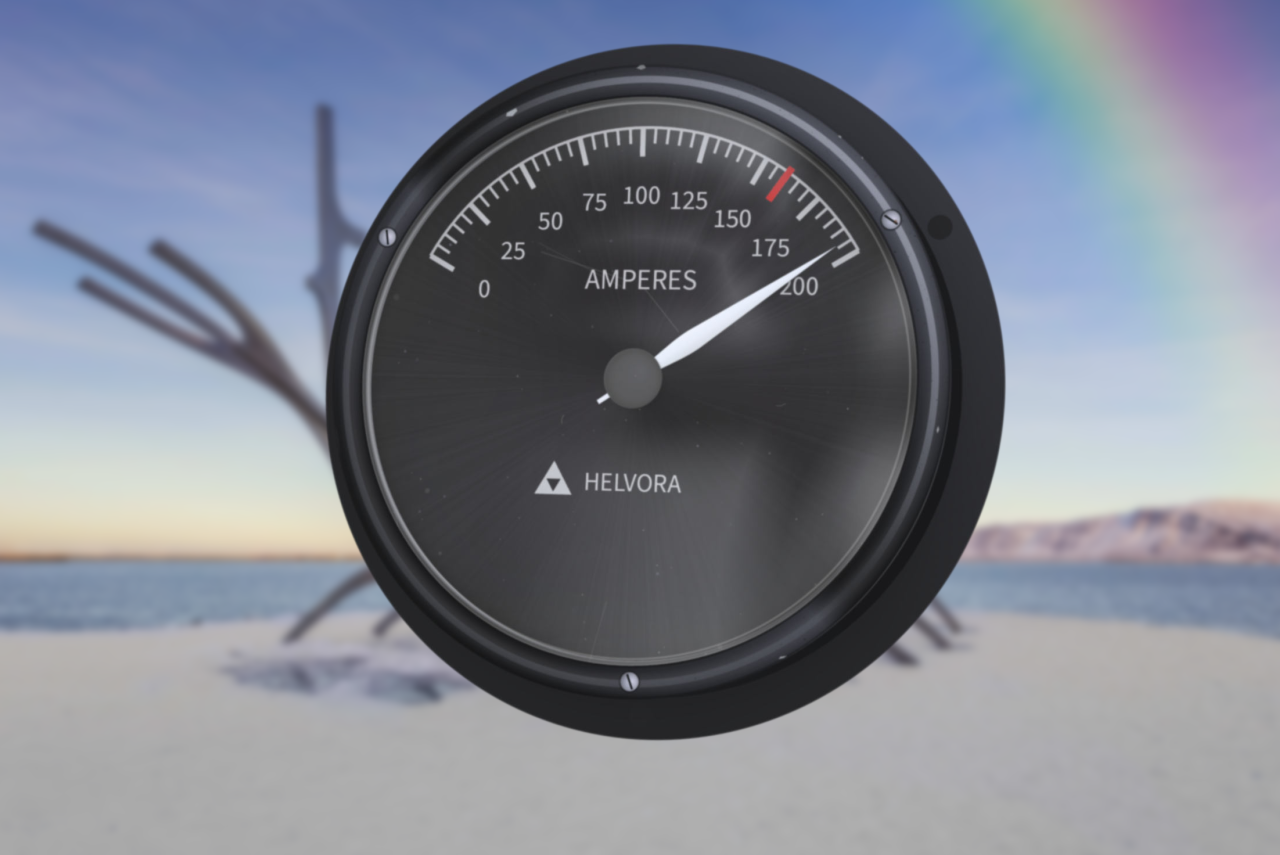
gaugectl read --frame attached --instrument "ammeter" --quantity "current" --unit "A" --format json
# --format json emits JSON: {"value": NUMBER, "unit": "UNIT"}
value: {"value": 195, "unit": "A"}
